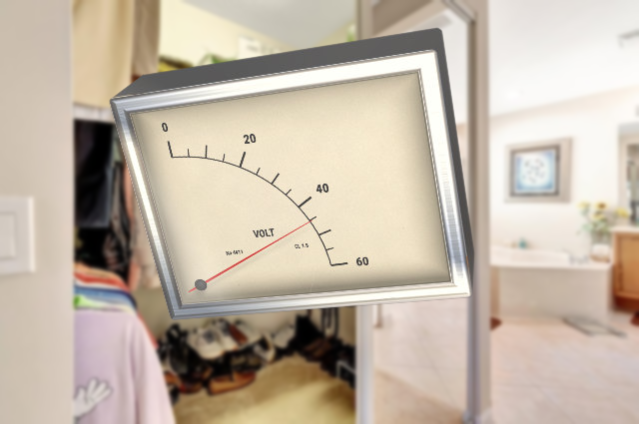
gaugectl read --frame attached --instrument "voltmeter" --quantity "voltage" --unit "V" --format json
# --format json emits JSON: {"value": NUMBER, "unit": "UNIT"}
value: {"value": 45, "unit": "V"}
